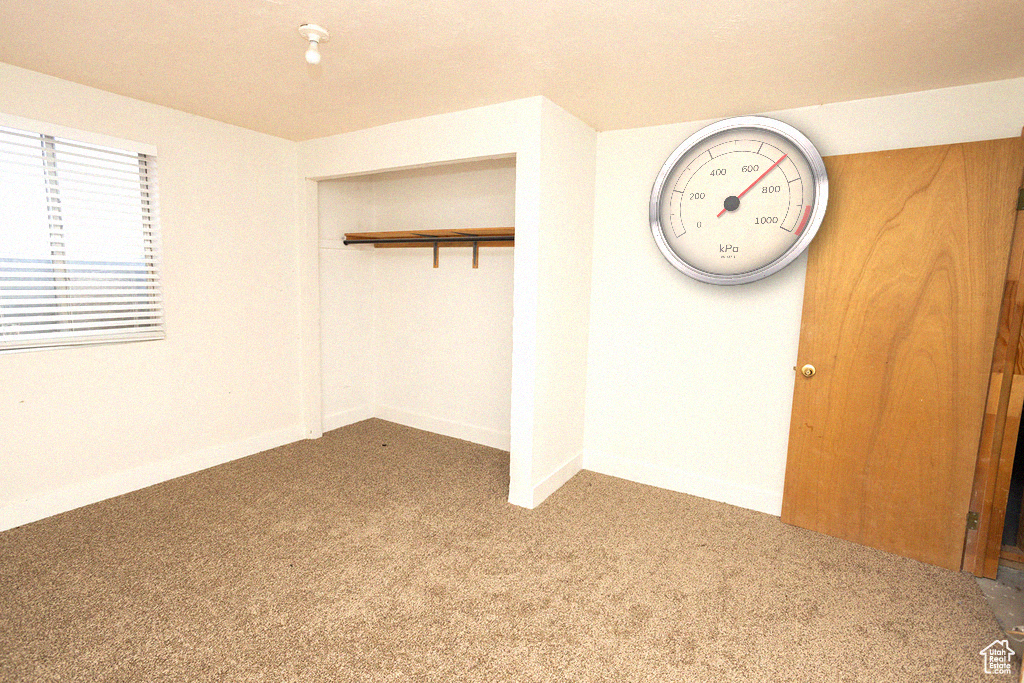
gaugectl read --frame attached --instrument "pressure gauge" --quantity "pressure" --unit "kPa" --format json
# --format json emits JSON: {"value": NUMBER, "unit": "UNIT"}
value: {"value": 700, "unit": "kPa"}
